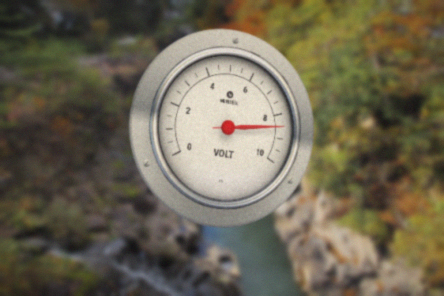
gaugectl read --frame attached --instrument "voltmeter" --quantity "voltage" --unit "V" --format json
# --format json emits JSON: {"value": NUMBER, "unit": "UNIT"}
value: {"value": 8.5, "unit": "V"}
